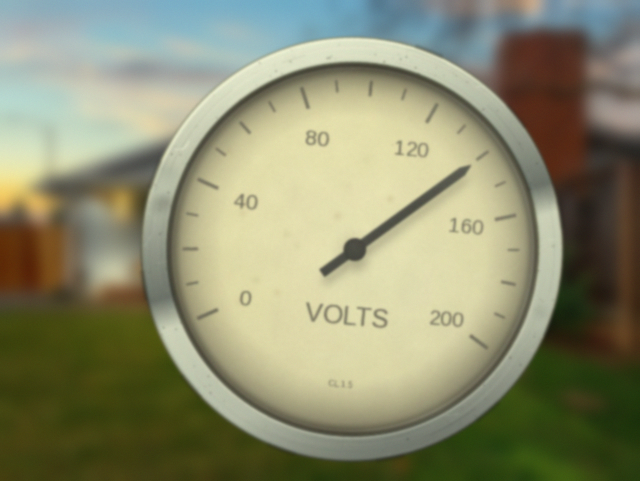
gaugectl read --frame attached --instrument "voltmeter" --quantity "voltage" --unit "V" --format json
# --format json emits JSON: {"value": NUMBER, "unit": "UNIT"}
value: {"value": 140, "unit": "V"}
